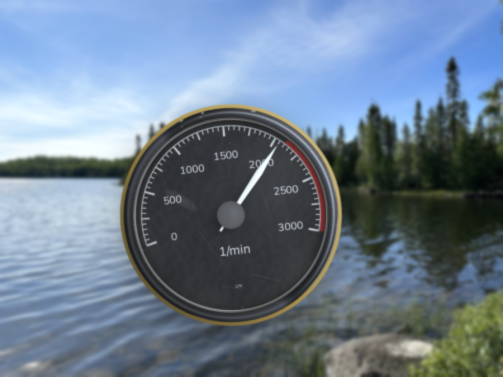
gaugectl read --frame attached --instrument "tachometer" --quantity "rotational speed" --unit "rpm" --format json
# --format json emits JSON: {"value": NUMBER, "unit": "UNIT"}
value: {"value": 2050, "unit": "rpm"}
